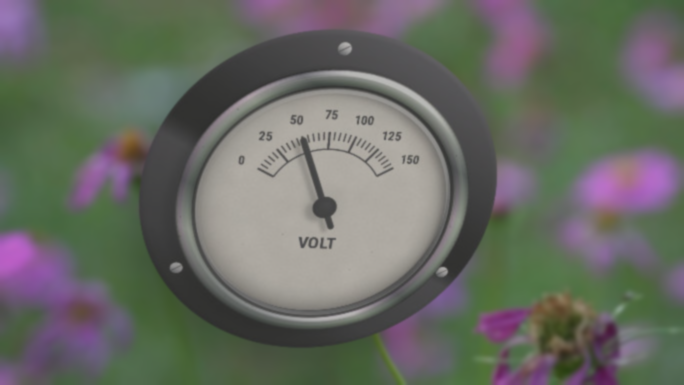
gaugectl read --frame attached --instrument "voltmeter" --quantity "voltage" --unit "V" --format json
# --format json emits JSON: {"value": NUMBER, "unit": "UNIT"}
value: {"value": 50, "unit": "V"}
